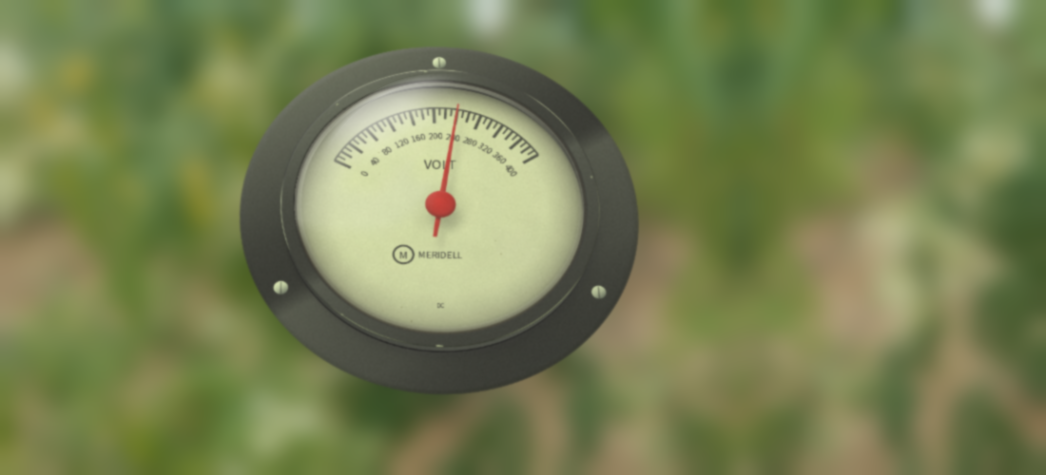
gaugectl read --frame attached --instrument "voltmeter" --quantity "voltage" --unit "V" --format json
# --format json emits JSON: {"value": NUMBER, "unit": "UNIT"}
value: {"value": 240, "unit": "V"}
